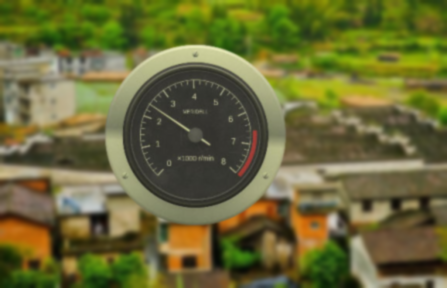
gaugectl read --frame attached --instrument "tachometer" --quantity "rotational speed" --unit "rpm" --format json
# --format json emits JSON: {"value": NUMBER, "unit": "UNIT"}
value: {"value": 2400, "unit": "rpm"}
